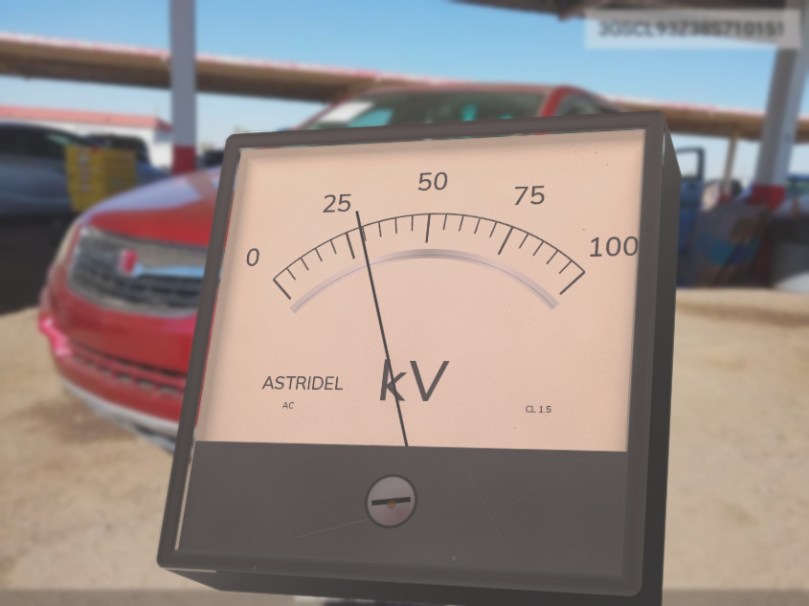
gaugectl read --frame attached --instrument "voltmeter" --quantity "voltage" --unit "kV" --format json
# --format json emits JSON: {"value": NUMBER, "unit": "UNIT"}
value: {"value": 30, "unit": "kV"}
